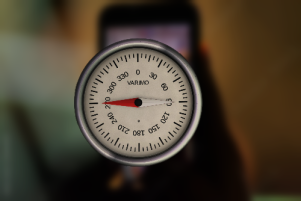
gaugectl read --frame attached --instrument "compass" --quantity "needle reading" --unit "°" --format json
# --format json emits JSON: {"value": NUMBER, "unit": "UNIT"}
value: {"value": 270, "unit": "°"}
